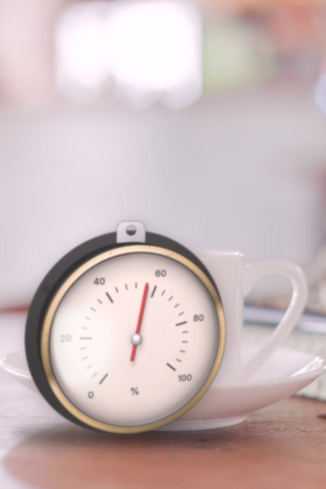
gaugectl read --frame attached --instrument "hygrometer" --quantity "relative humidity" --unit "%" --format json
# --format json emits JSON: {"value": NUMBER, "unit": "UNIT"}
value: {"value": 56, "unit": "%"}
